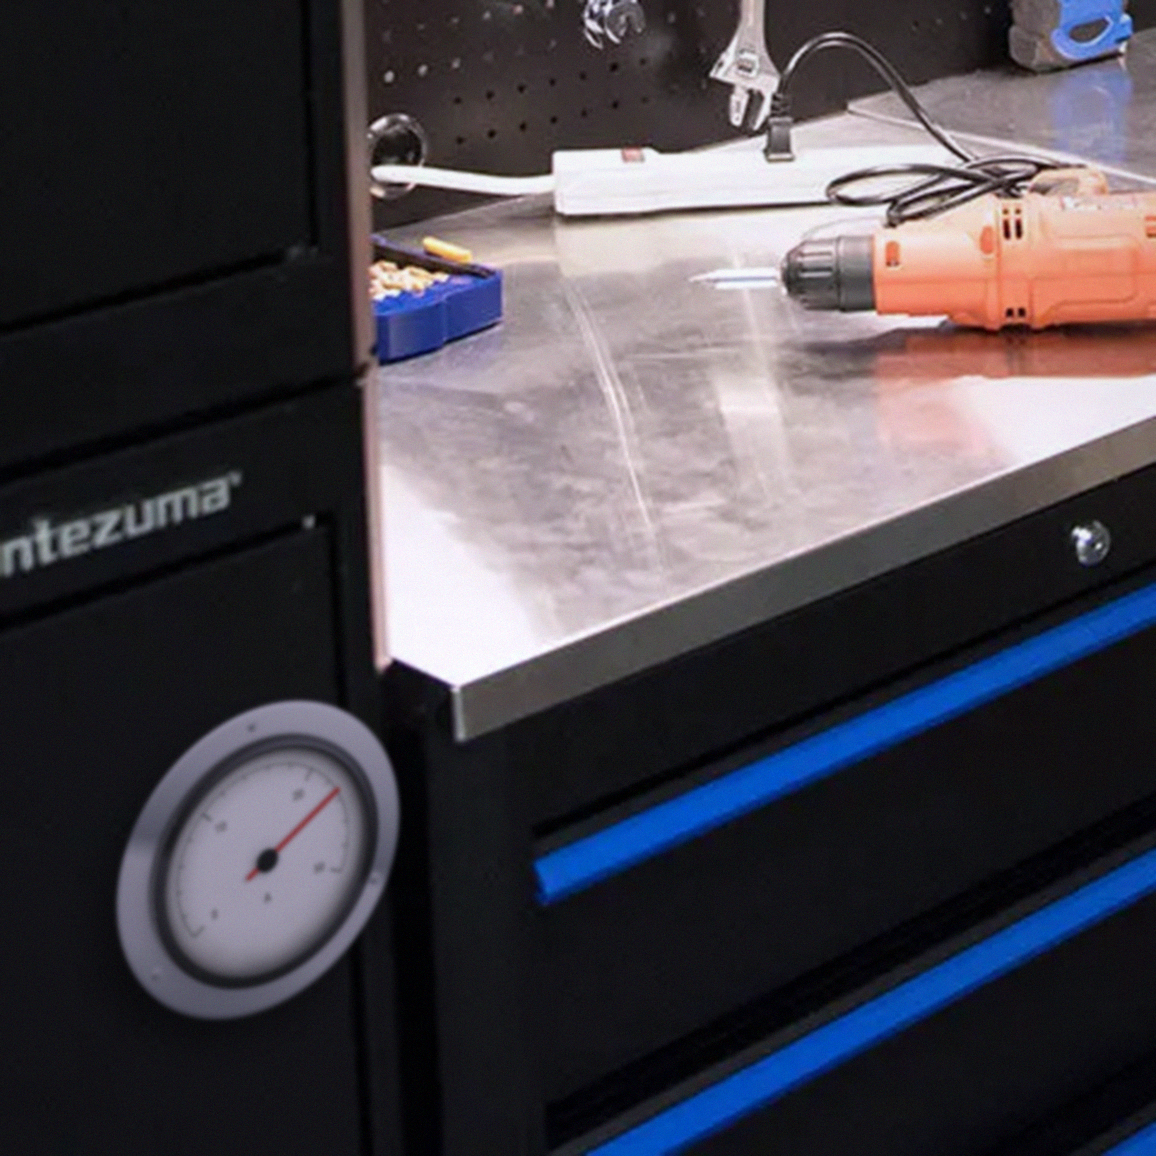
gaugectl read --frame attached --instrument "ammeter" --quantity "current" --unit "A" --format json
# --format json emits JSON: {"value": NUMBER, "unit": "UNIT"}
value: {"value": 23, "unit": "A"}
